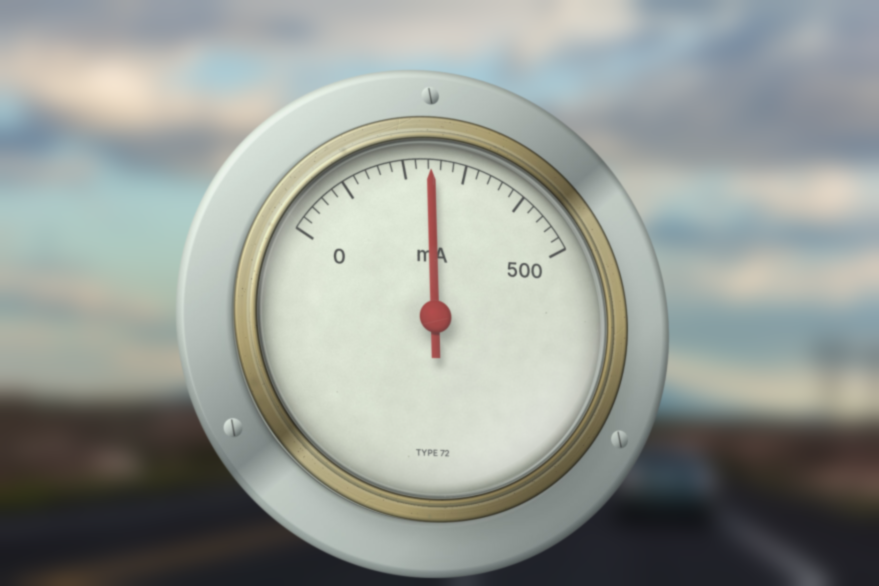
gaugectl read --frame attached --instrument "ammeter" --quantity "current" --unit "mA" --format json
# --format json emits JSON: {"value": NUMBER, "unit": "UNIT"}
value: {"value": 240, "unit": "mA"}
